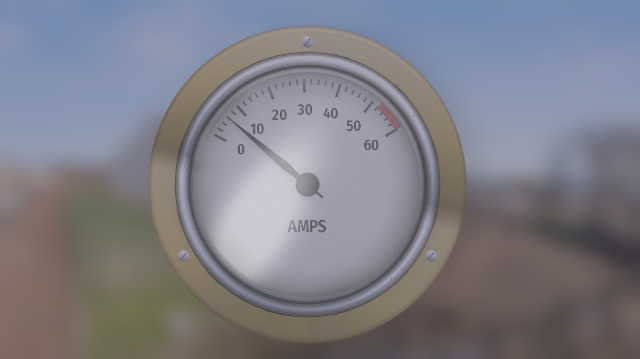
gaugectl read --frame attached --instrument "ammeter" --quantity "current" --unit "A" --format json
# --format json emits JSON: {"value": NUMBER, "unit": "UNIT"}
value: {"value": 6, "unit": "A"}
